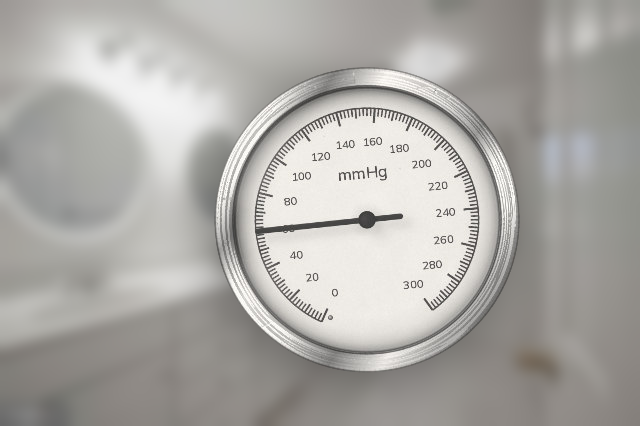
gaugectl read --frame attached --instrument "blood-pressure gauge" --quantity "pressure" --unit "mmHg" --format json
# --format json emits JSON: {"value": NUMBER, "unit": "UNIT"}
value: {"value": 60, "unit": "mmHg"}
